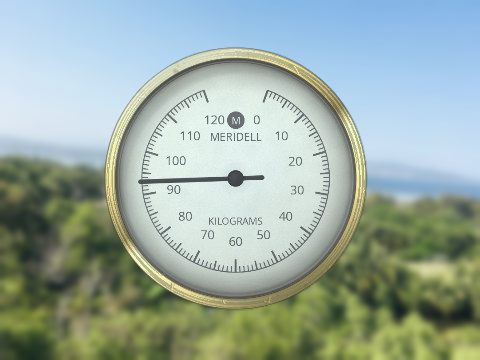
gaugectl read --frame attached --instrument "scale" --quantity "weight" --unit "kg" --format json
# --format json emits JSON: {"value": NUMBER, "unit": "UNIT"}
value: {"value": 93, "unit": "kg"}
